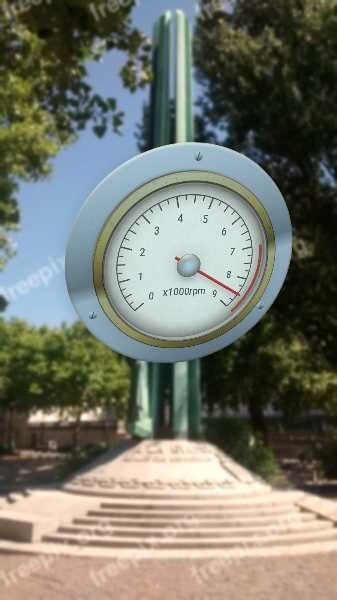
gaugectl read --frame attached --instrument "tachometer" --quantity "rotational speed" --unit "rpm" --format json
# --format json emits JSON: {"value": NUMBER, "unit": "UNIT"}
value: {"value": 8500, "unit": "rpm"}
